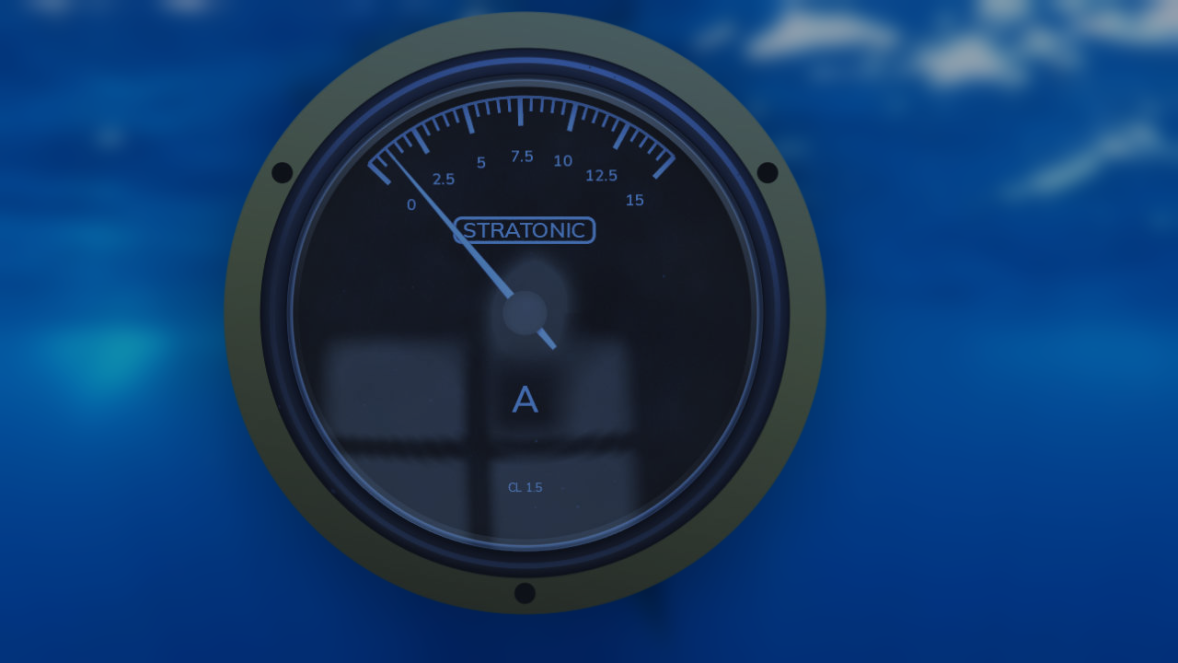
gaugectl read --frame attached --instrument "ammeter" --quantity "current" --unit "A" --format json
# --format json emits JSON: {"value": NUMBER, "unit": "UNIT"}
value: {"value": 1, "unit": "A"}
